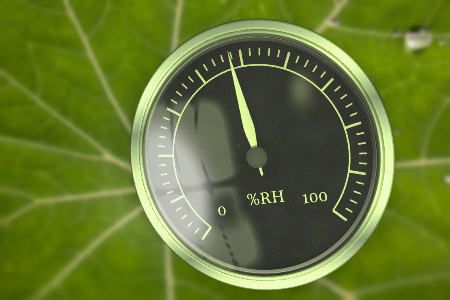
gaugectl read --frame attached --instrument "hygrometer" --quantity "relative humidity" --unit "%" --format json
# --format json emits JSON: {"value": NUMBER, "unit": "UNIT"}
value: {"value": 48, "unit": "%"}
